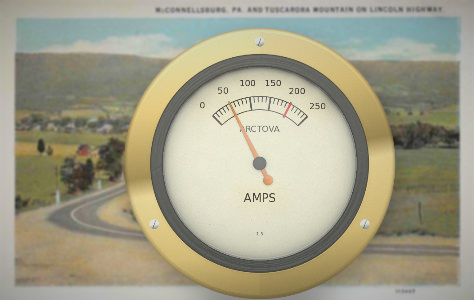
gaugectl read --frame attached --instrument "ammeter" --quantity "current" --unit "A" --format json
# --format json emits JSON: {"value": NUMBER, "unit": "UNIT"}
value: {"value": 50, "unit": "A"}
